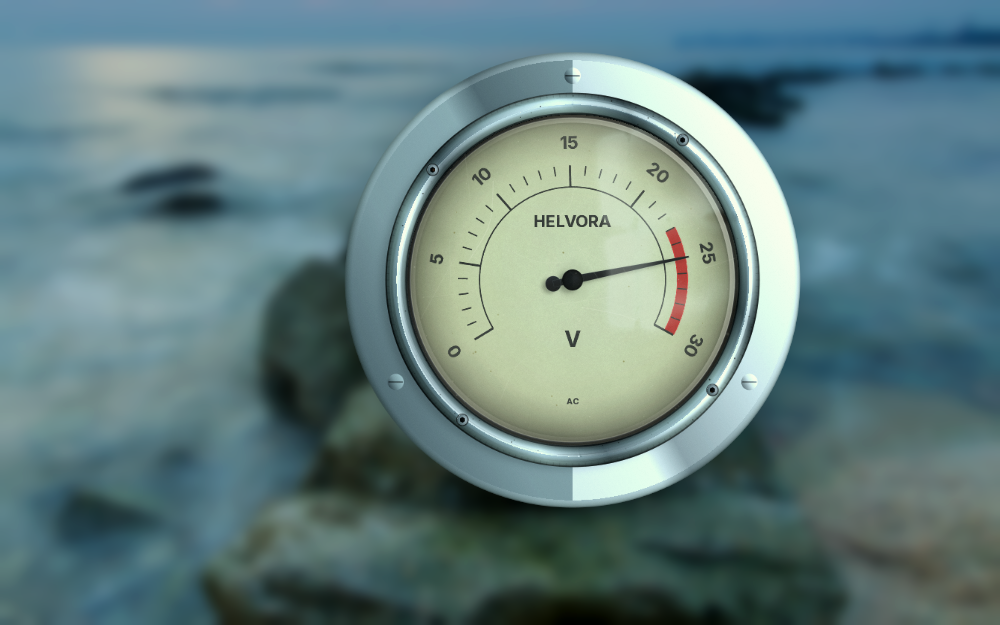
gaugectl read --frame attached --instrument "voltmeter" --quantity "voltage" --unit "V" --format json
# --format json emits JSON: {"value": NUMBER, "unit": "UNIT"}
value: {"value": 25, "unit": "V"}
